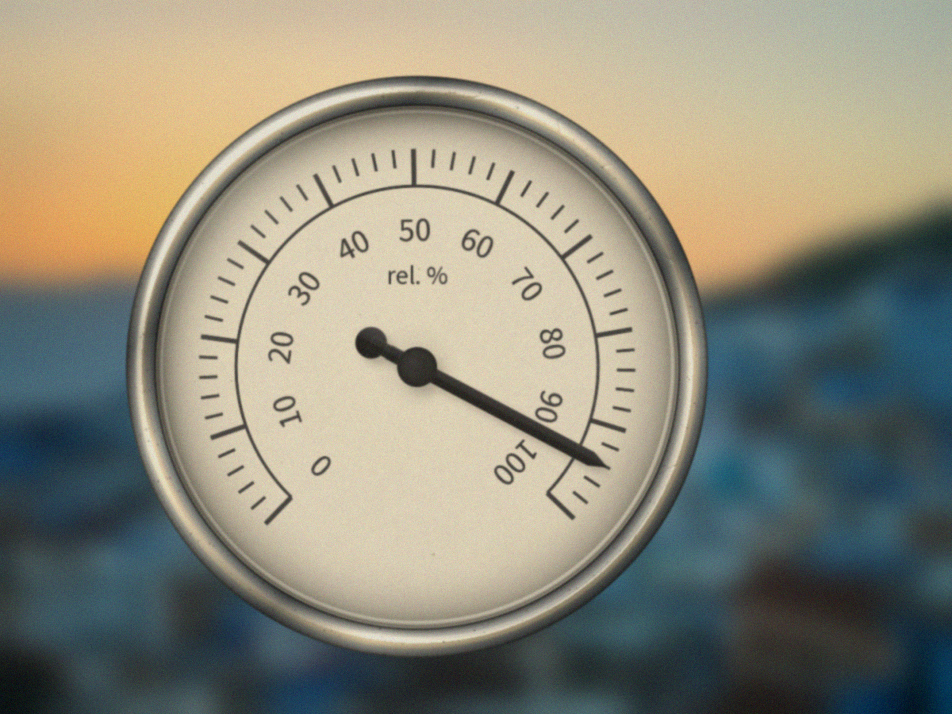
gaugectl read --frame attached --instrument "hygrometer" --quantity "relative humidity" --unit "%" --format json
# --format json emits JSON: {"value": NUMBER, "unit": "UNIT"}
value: {"value": 94, "unit": "%"}
